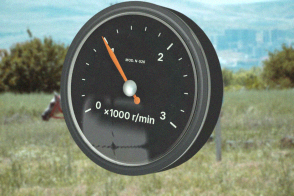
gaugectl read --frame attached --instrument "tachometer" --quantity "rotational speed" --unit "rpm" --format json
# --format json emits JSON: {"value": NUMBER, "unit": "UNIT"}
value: {"value": 1000, "unit": "rpm"}
